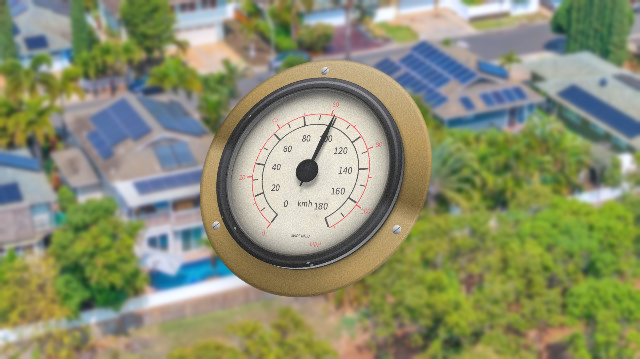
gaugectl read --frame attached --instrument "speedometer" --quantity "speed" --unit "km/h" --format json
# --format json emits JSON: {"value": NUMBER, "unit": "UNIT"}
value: {"value": 100, "unit": "km/h"}
